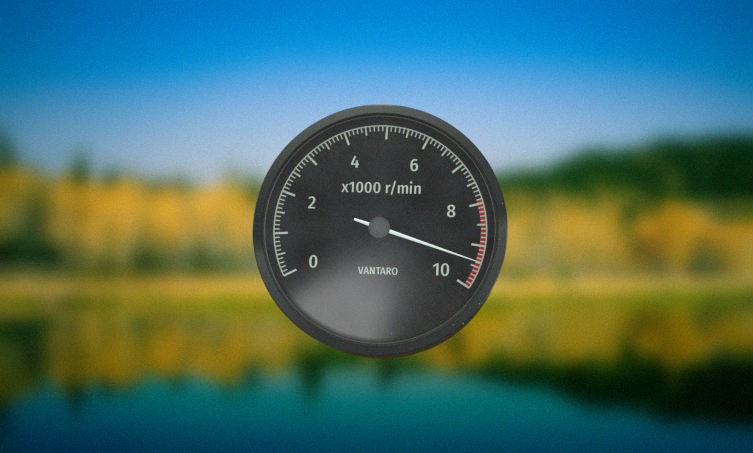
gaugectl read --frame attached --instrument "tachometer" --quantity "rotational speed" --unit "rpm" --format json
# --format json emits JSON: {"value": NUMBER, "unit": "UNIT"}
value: {"value": 9400, "unit": "rpm"}
